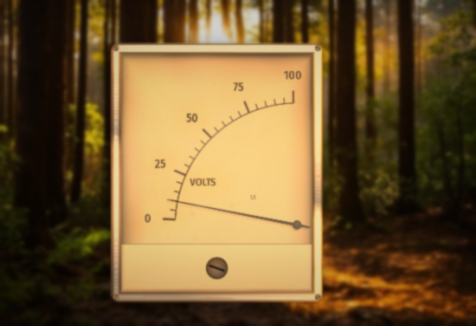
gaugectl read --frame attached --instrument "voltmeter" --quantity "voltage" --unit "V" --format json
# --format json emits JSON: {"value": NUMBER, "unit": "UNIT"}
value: {"value": 10, "unit": "V"}
